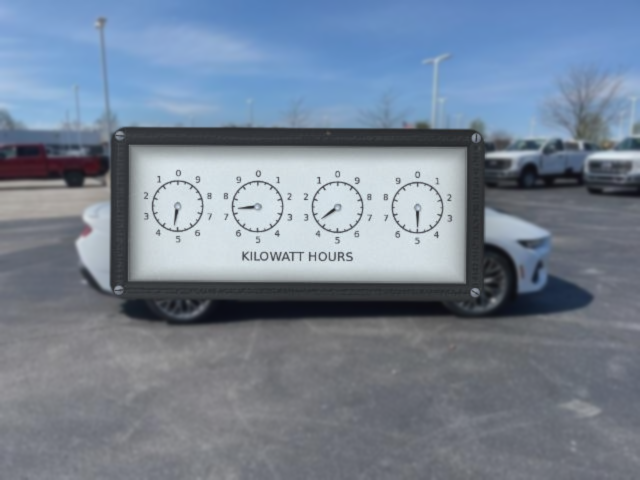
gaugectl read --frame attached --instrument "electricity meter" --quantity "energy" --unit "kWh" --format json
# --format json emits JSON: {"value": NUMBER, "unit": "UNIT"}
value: {"value": 4735, "unit": "kWh"}
